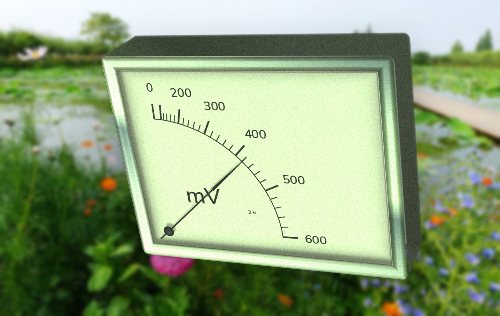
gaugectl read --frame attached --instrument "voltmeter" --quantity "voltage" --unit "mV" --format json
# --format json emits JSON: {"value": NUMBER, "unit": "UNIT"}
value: {"value": 420, "unit": "mV"}
